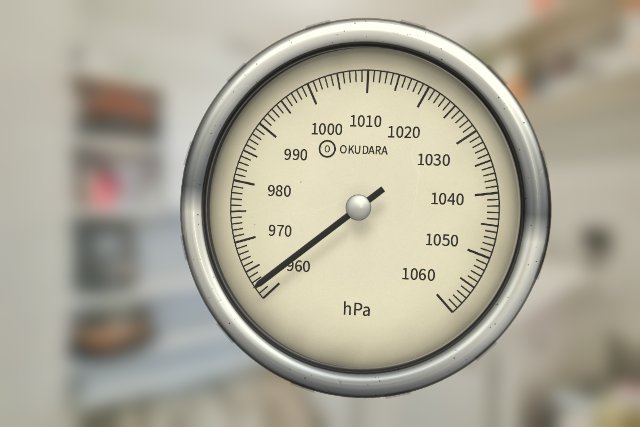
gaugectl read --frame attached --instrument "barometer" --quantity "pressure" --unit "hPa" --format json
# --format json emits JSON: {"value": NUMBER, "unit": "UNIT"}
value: {"value": 962, "unit": "hPa"}
